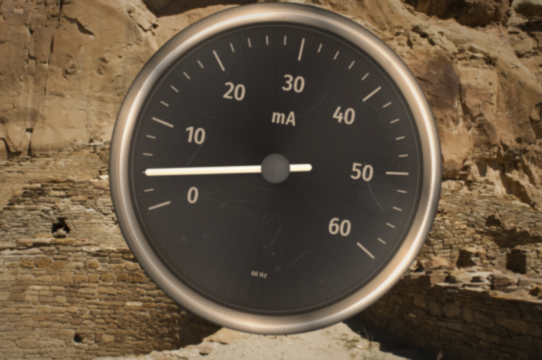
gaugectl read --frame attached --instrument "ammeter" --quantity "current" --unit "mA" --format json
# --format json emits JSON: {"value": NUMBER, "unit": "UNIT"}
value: {"value": 4, "unit": "mA"}
